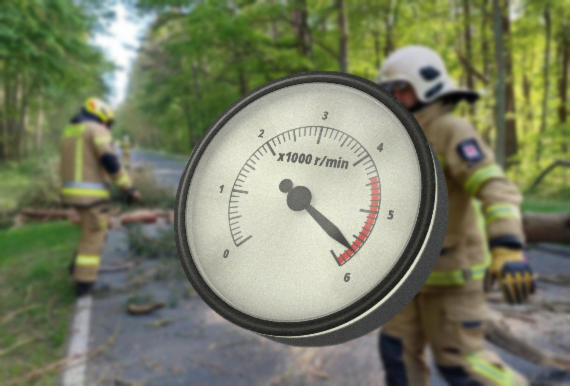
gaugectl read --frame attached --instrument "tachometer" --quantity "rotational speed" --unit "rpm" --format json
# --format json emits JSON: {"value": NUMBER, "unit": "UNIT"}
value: {"value": 5700, "unit": "rpm"}
